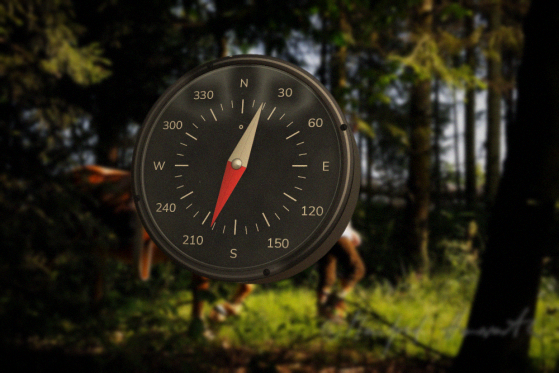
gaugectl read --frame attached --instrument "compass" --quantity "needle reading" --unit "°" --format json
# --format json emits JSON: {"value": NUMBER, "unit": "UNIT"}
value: {"value": 200, "unit": "°"}
